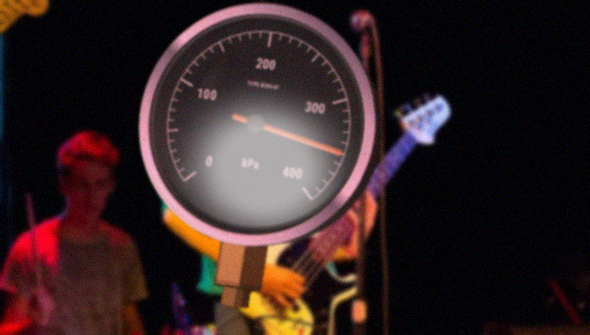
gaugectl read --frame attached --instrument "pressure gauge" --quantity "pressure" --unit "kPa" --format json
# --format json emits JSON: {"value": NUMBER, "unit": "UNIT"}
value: {"value": 350, "unit": "kPa"}
